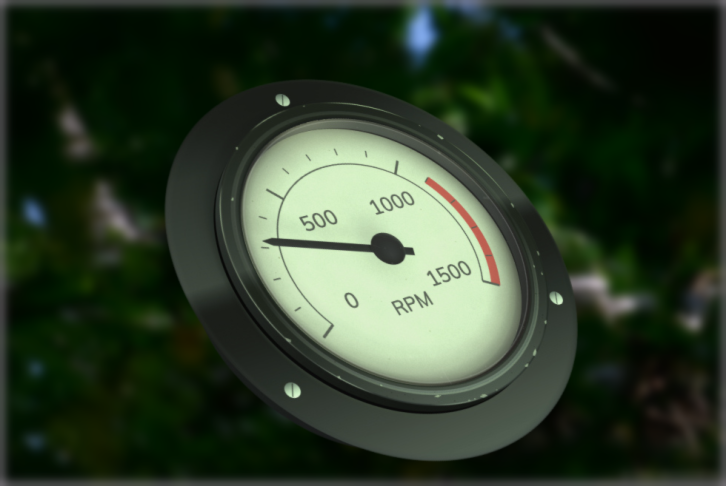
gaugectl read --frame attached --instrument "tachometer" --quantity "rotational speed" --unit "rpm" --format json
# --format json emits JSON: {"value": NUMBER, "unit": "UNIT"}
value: {"value": 300, "unit": "rpm"}
